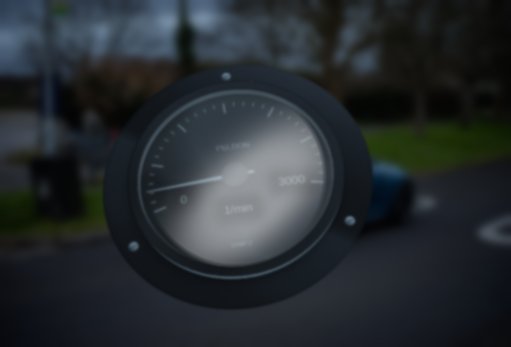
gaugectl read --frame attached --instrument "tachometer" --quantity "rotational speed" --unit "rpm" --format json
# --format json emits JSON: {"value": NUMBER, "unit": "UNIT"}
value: {"value": 200, "unit": "rpm"}
